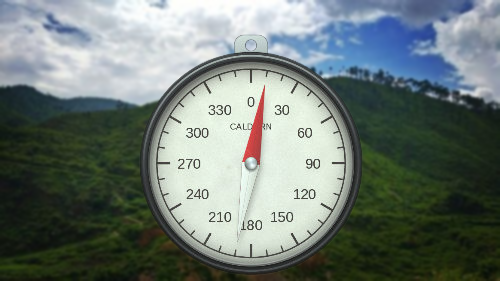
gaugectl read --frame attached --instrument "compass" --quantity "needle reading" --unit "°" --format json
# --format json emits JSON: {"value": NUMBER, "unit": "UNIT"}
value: {"value": 10, "unit": "°"}
